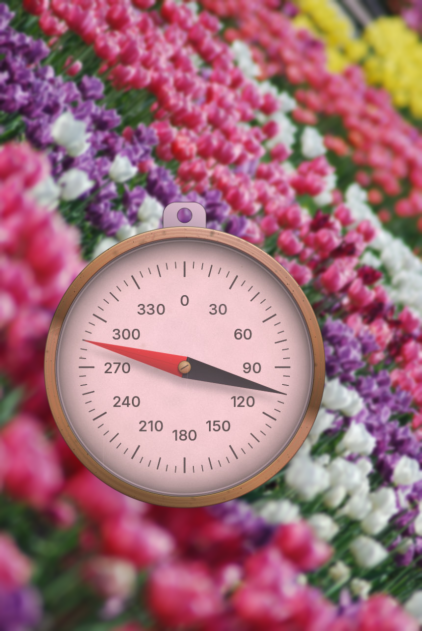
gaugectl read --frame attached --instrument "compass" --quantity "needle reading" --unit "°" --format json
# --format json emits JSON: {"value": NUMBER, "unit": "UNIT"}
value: {"value": 285, "unit": "°"}
